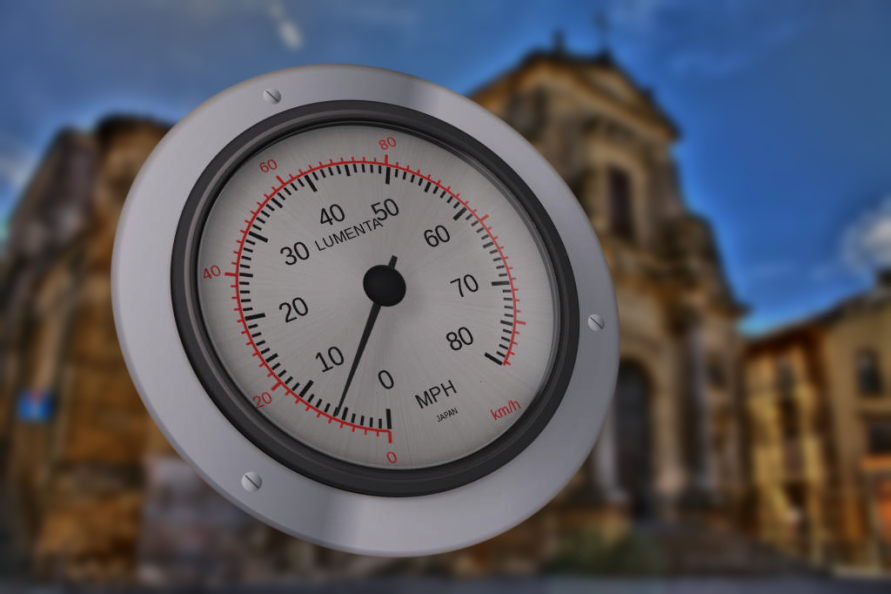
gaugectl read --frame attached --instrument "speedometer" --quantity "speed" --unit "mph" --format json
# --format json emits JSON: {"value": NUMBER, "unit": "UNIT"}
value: {"value": 6, "unit": "mph"}
